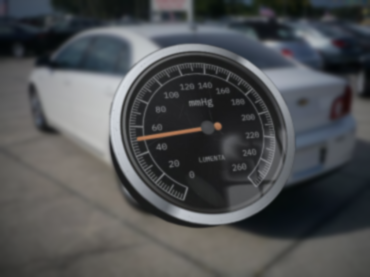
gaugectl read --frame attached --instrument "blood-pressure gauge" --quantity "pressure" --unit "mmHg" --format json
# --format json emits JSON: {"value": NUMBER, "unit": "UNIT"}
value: {"value": 50, "unit": "mmHg"}
